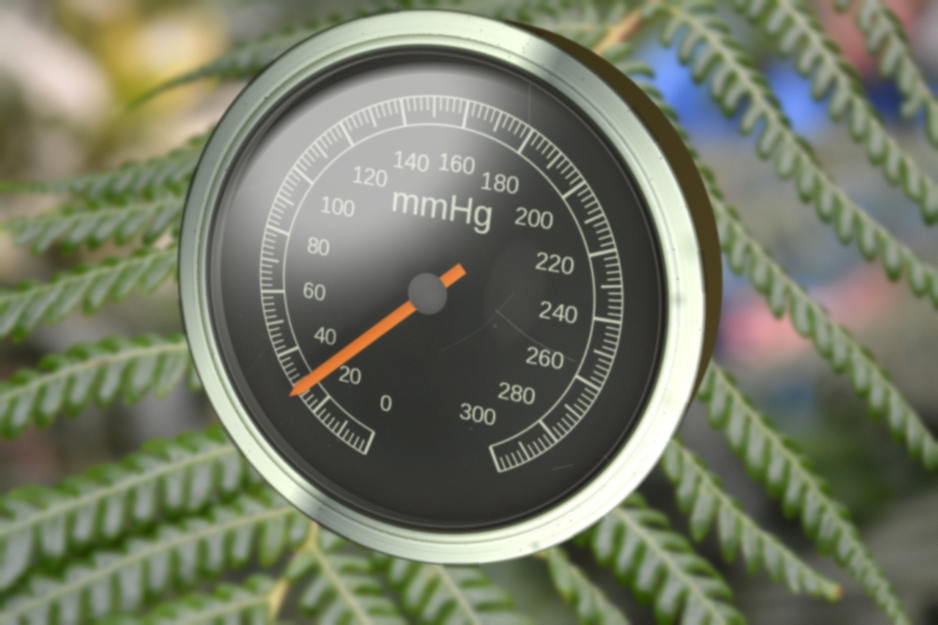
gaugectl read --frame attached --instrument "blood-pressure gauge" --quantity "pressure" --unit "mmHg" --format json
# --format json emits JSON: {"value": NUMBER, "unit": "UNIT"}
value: {"value": 28, "unit": "mmHg"}
